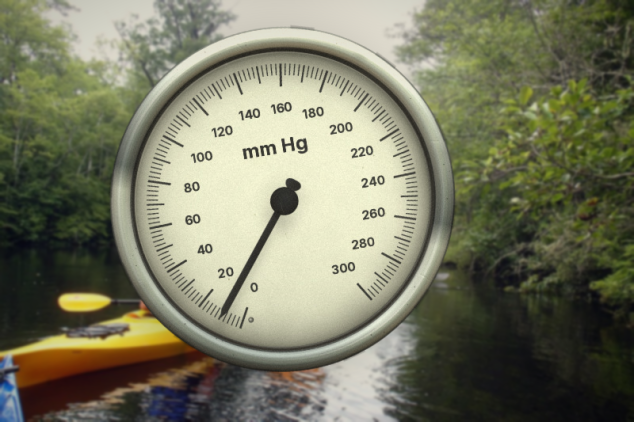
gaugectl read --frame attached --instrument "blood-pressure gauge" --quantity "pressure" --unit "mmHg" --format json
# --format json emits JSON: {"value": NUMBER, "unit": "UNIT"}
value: {"value": 10, "unit": "mmHg"}
